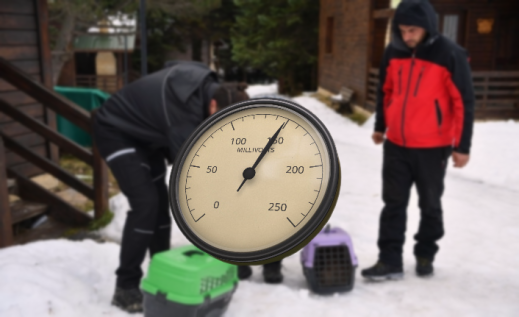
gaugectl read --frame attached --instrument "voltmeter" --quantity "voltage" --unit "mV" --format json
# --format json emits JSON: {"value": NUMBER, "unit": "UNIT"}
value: {"value": 150, "unit": "mV"}
